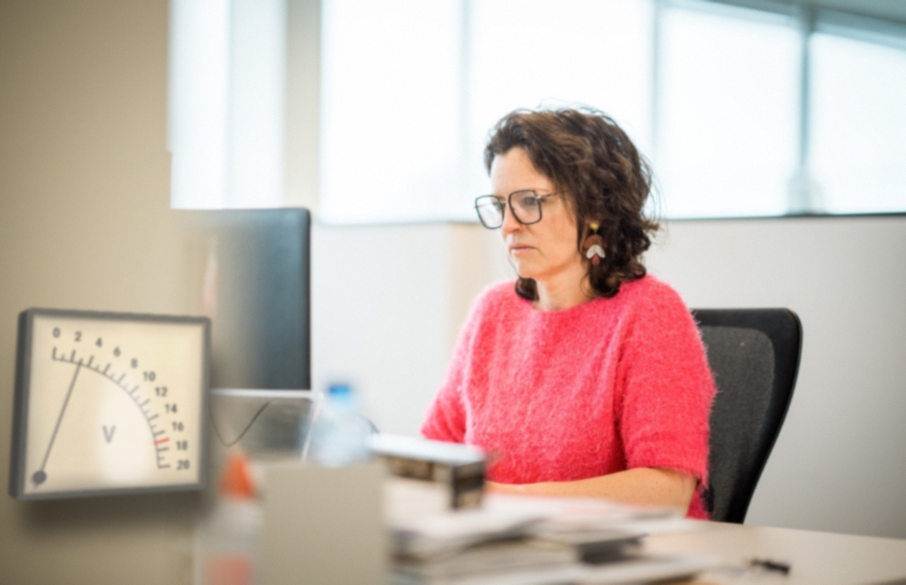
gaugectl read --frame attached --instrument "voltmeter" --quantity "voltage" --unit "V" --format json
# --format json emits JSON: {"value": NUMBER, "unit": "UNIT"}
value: {"value": 3, "unit": "V"}
